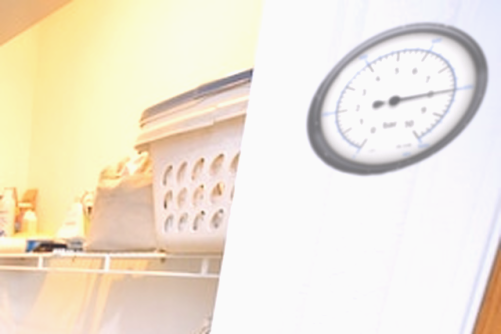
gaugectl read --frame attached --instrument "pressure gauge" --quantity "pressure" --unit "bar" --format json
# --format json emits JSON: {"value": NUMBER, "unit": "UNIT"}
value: {"value": 8, "unit": "bar"}
